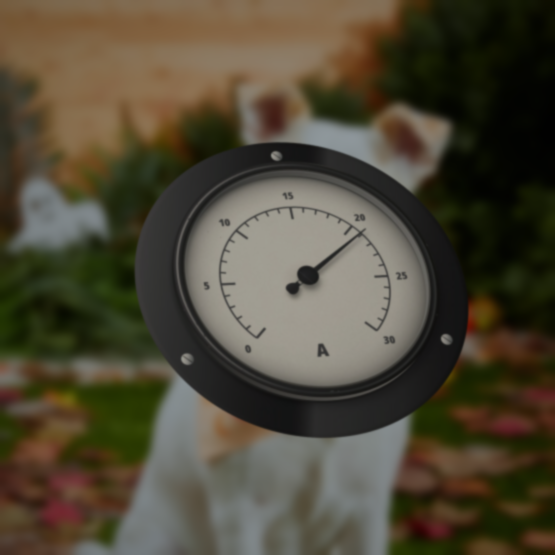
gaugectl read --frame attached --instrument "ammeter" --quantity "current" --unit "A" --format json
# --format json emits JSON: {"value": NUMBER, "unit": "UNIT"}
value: {"value": 21, "unit": "A"}
